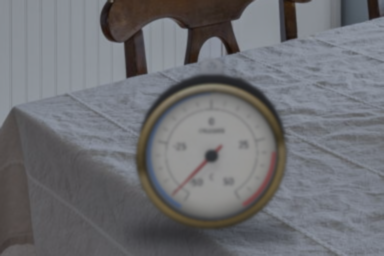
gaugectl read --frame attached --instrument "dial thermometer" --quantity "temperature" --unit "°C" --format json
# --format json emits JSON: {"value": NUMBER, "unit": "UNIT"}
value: {"value": -45, "unit": "°C"}
